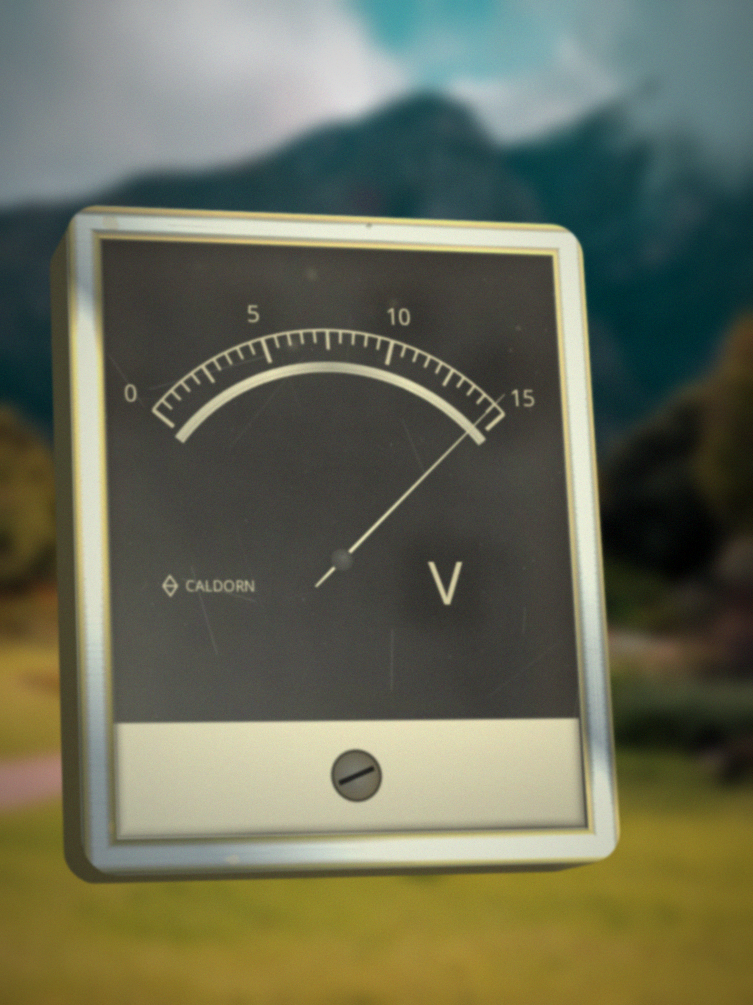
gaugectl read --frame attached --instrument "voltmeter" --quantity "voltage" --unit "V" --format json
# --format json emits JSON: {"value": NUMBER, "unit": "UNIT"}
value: {"value": 14.5, "unit": "V"}
